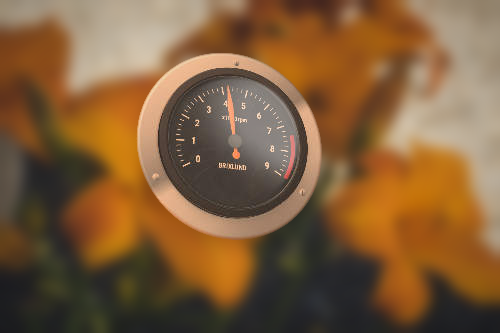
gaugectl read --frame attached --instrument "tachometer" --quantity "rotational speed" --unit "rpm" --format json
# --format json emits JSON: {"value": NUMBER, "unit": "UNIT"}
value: {"value": 4200, "unit": "rpm"}
